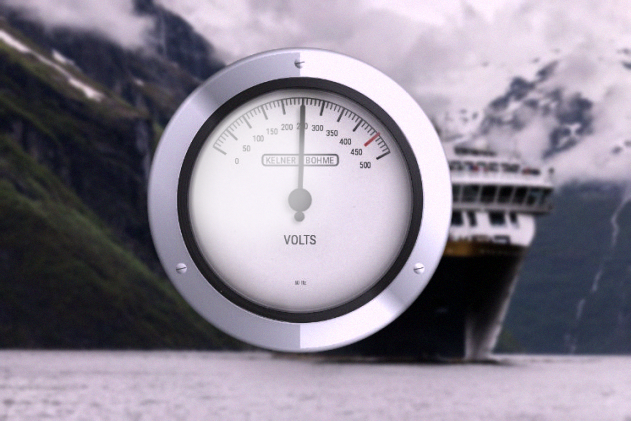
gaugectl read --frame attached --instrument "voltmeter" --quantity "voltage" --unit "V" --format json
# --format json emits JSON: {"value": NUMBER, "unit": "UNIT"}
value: {"value": 250, "unit": "V"}
